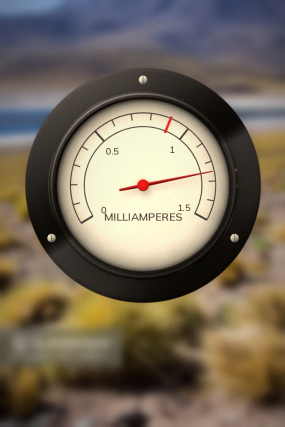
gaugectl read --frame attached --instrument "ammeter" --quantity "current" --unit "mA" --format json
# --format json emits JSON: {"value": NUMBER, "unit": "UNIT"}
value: {"value": 1.25, "unit": "mA"}
